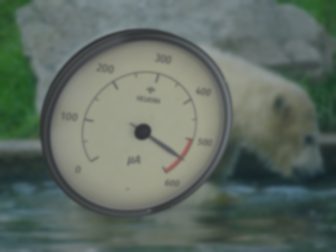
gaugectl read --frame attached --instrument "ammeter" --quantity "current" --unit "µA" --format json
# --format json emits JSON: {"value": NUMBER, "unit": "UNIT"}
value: {"value": 550, "unit": "µA"}
